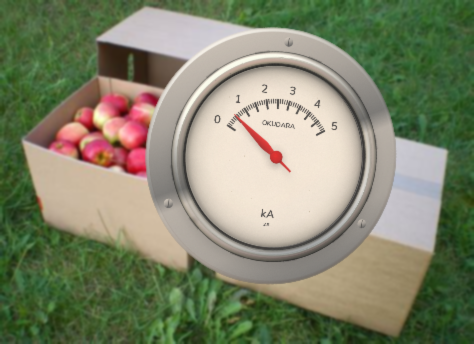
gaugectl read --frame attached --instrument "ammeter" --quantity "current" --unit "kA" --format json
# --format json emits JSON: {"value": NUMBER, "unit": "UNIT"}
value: {"value": 0.5, "unit": "kA"}
